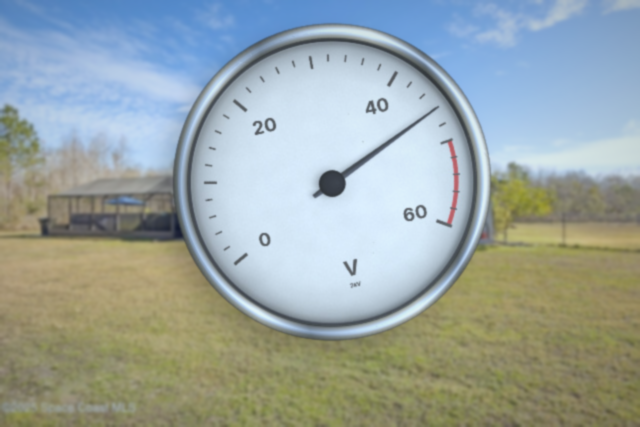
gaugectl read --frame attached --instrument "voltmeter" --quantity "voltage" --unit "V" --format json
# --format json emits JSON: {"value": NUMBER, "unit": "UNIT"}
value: {"value": 46, "unit": "V"}
